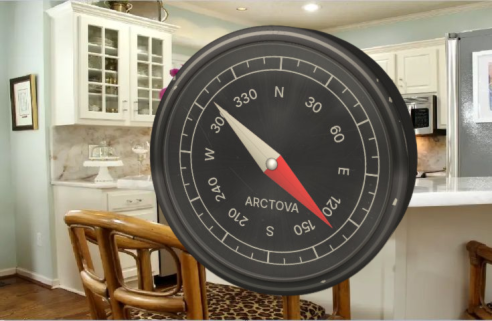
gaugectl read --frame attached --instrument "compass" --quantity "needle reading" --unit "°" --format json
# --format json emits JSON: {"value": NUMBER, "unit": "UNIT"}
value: {"value": 130, "unit": "°"}
